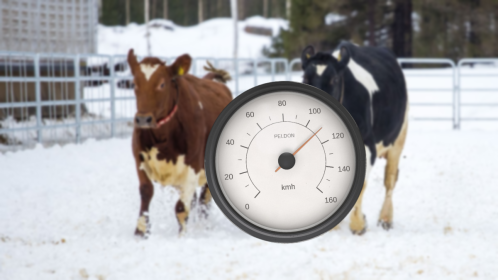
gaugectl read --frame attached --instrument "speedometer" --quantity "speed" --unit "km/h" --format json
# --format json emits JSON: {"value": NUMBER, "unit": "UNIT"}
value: {"value": 110, "unit": "km/h"}
